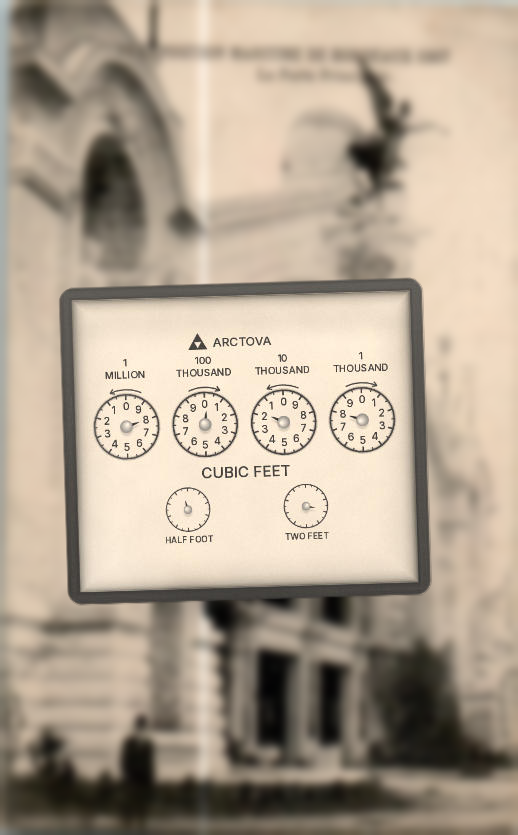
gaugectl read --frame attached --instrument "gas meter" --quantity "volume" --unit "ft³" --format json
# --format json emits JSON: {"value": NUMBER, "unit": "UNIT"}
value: {"value": 801800, "unit": "ft³"}
